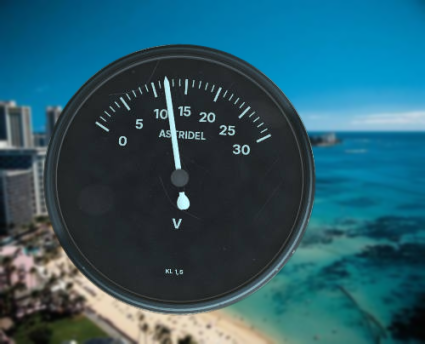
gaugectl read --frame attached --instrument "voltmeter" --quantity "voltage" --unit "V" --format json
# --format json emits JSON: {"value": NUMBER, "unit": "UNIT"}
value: {"value": 12, "unit": "V"}
